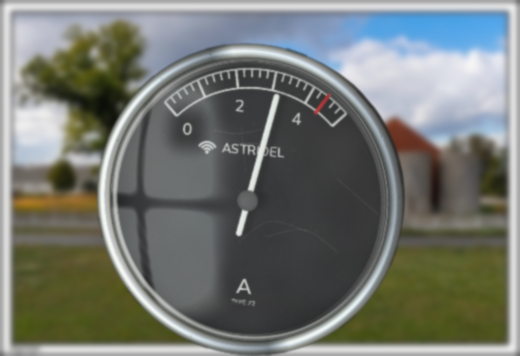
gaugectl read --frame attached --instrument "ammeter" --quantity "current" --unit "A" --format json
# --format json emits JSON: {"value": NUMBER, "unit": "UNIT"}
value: {"value": 3.2, "unit": "A"}
